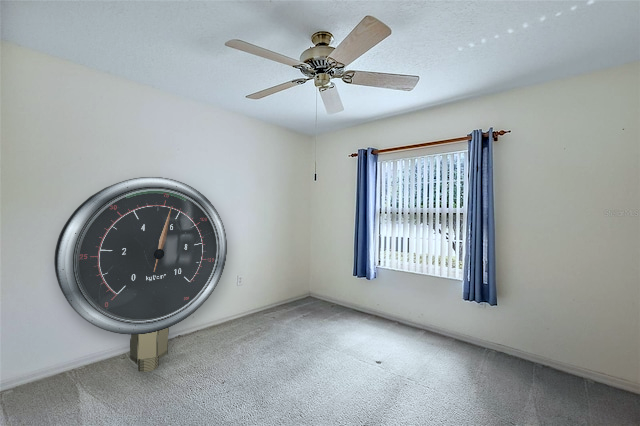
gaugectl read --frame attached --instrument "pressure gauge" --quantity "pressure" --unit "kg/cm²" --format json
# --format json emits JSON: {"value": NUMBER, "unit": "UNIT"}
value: {"value": 5.5, "unit": "kg/cm²"}
